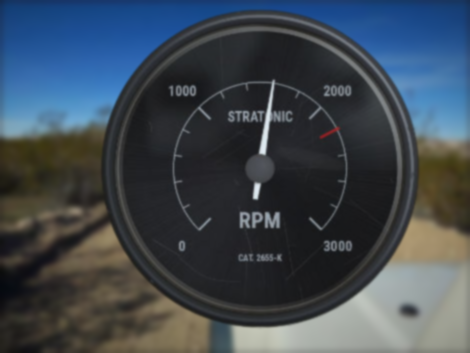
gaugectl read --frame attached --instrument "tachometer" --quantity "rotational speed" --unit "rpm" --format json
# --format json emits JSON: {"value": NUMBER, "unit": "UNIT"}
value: {"value": 1600, "unit": "rpm"}
